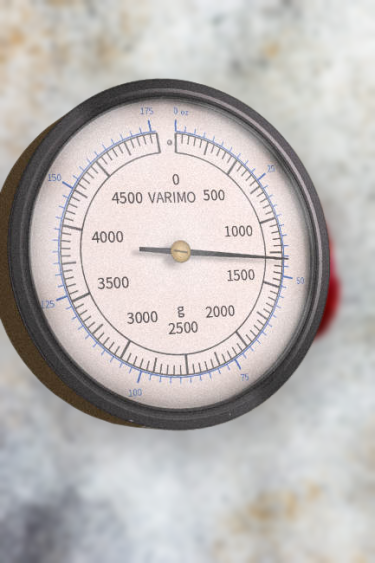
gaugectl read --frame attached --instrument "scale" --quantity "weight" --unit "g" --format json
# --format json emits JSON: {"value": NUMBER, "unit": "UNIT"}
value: {"value": 1300, "unit": "g"}
